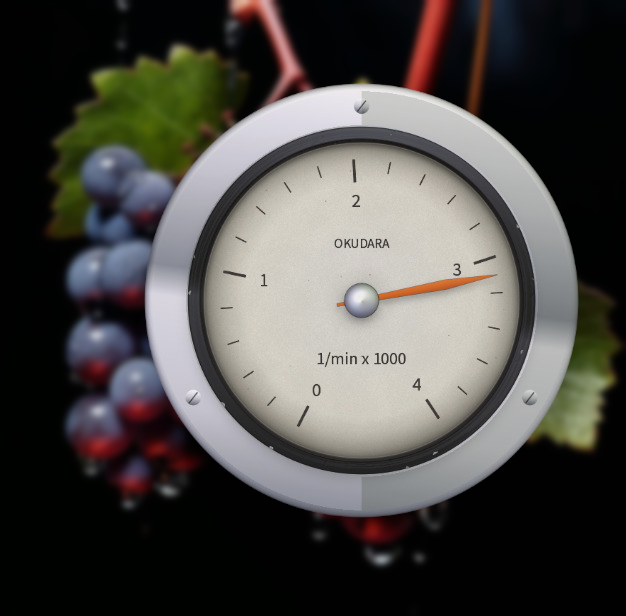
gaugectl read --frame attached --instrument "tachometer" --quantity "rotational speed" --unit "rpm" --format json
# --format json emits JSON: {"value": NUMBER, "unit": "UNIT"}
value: {"value": 3100, "unit": "rpm"}
